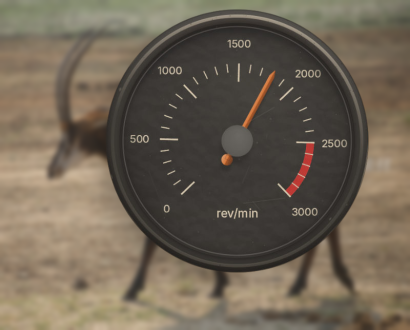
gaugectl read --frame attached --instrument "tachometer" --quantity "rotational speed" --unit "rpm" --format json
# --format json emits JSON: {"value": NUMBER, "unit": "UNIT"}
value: {"value": 1800, "unit": "rpm"}
